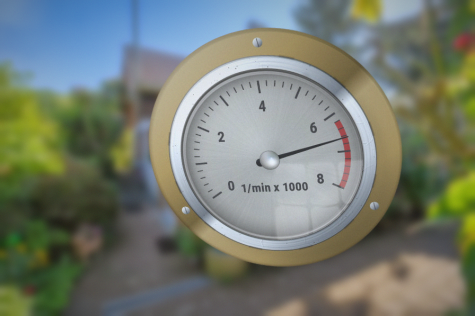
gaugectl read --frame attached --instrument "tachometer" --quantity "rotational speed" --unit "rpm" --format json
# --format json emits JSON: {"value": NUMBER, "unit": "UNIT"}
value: {"value": 6600, "unit": "rpm"}
